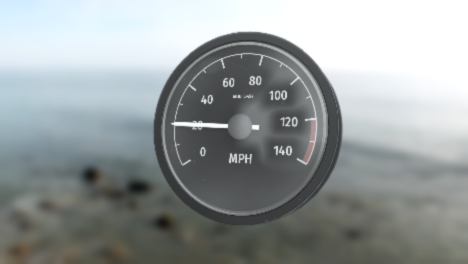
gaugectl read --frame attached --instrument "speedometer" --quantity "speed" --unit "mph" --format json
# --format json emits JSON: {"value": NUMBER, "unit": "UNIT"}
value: {"value": 20, "unit": "mph"}
